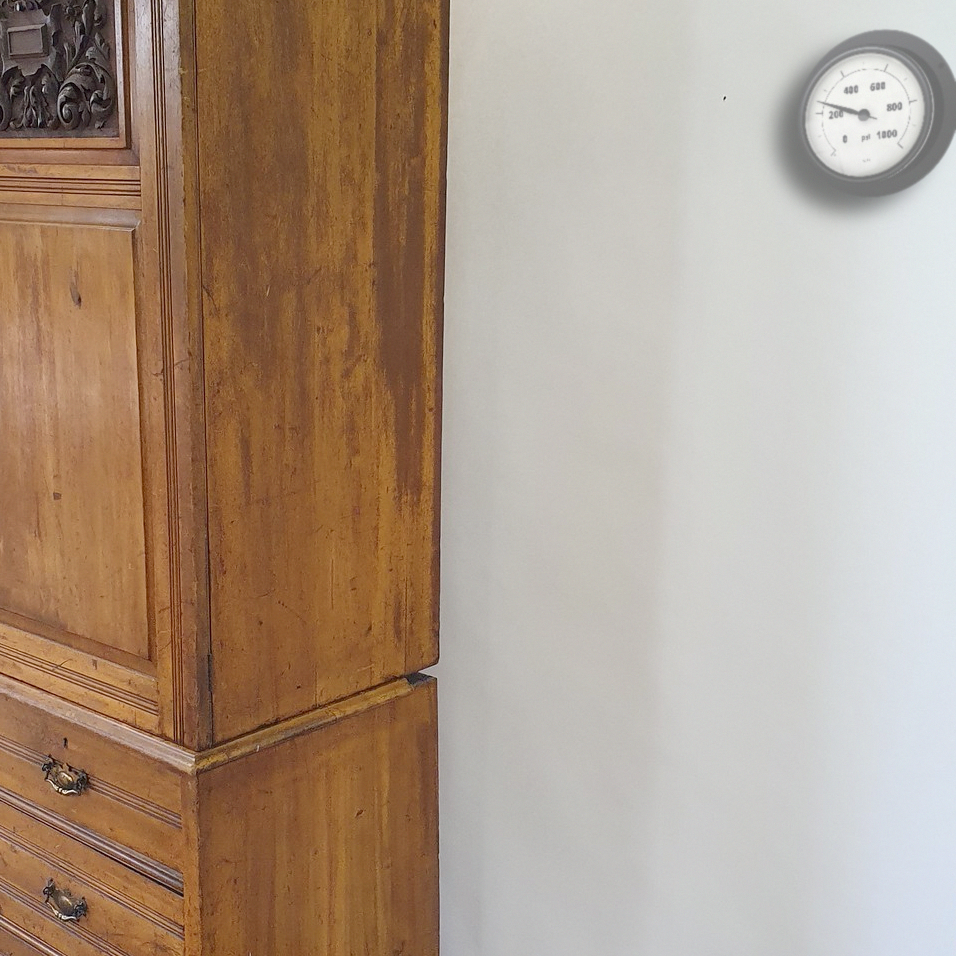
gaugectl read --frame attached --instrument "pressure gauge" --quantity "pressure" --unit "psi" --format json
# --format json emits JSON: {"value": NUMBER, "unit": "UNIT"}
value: {"value": 250, "unit": "psi"}
